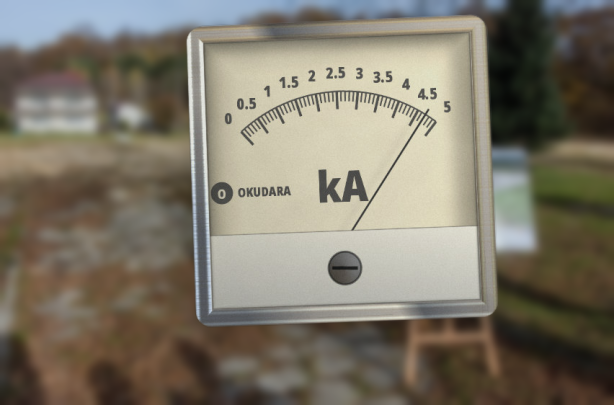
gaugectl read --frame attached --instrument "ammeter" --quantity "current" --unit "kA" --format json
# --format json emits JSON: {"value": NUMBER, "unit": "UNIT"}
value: {"value": 4.7, "unit": "kA"}
